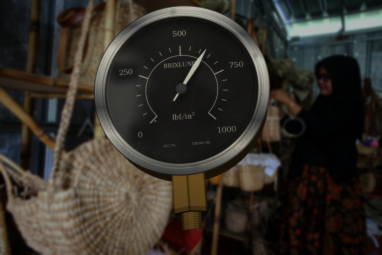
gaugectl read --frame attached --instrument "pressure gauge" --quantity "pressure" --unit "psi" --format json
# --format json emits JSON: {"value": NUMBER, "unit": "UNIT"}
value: {"value": 625, "unit": "psi"}
